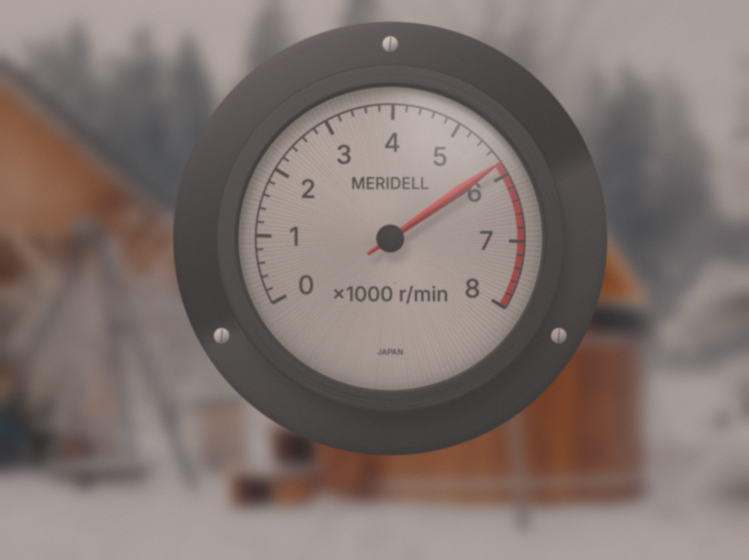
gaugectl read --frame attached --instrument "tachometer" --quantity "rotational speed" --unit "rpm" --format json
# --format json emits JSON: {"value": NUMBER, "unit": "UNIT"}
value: {"value": 5800, "unit": "rpm"}
